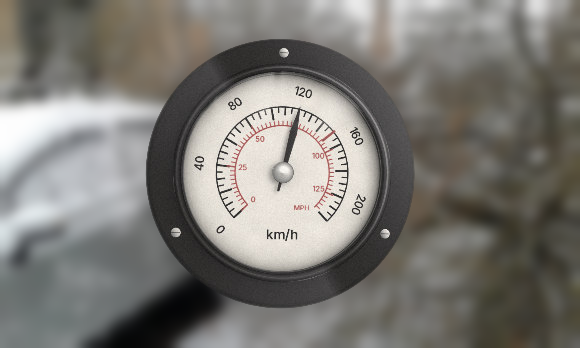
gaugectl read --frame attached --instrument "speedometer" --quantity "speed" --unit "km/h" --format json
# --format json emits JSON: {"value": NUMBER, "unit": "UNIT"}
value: {"value": 120, "unit": "km/h"}
